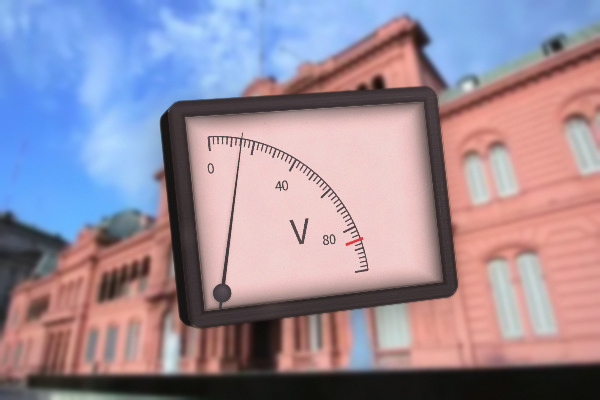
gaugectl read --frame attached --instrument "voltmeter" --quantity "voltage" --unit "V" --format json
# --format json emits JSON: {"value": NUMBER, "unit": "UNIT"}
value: {"value": 14, "unit": "V"}
